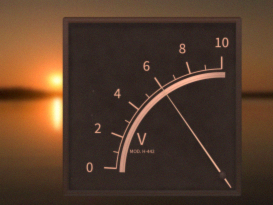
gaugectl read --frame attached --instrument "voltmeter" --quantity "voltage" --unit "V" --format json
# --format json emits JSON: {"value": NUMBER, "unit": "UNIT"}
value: {"value": 6, "unit": "V"}
